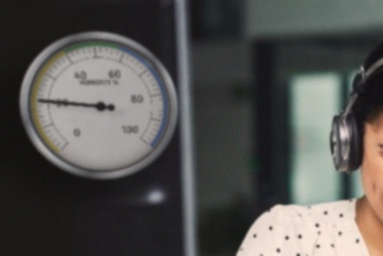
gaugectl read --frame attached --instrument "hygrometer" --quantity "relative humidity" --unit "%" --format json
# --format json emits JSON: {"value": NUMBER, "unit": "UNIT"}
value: {"value": 20, "unit": "%"}
